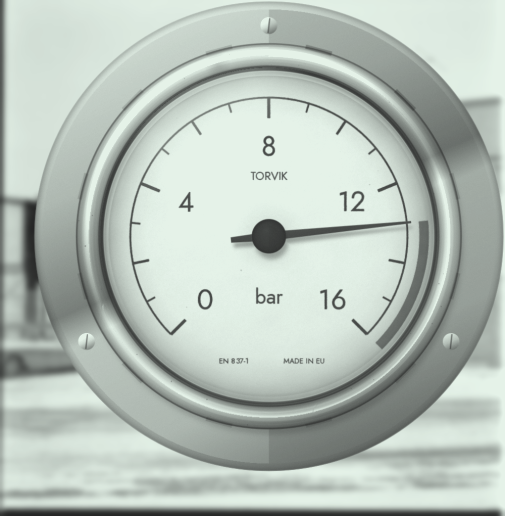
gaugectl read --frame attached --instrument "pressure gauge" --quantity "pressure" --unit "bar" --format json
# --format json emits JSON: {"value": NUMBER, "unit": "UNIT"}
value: {"value": 13, "unit": "bar"}
